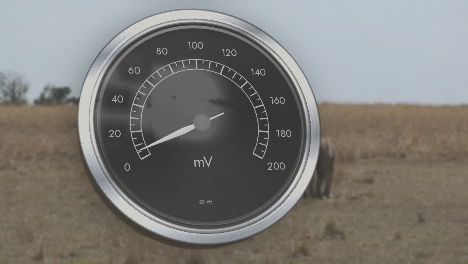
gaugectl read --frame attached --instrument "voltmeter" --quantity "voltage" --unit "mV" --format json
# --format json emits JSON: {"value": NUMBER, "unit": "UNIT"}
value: {"value": 5, "unit": "mV"}
